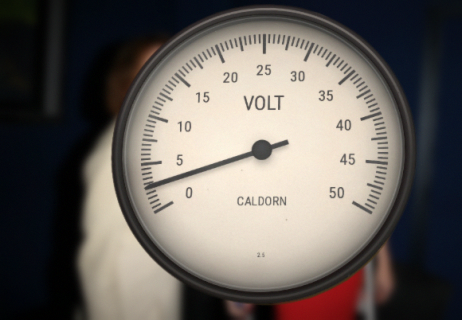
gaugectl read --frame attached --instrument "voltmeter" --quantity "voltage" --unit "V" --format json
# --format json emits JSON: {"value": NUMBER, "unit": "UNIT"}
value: {"value": 2.5, "unit": "V"}
